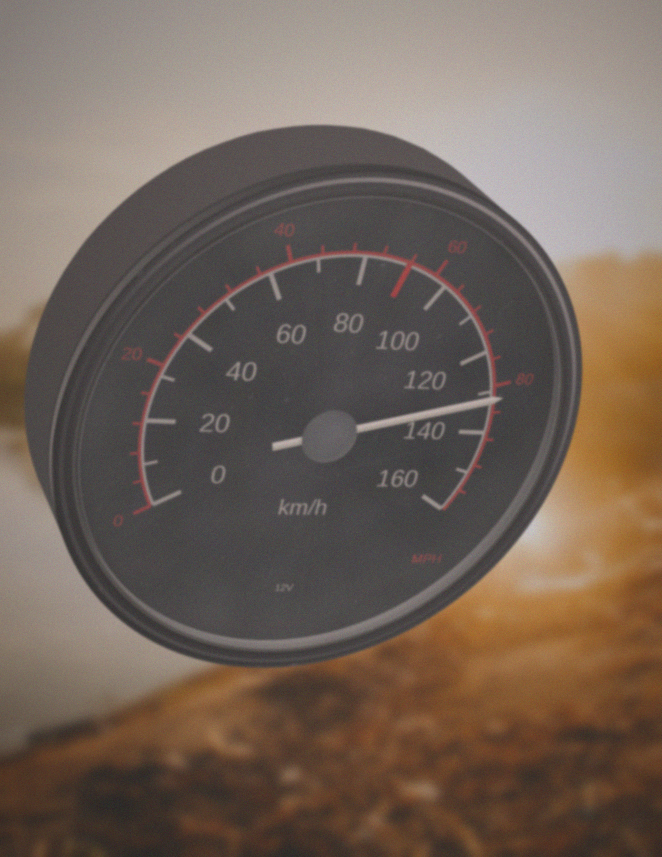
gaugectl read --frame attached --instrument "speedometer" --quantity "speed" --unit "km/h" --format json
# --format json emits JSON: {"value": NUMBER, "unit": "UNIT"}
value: {"value": 130, "unit": "km/h"}
